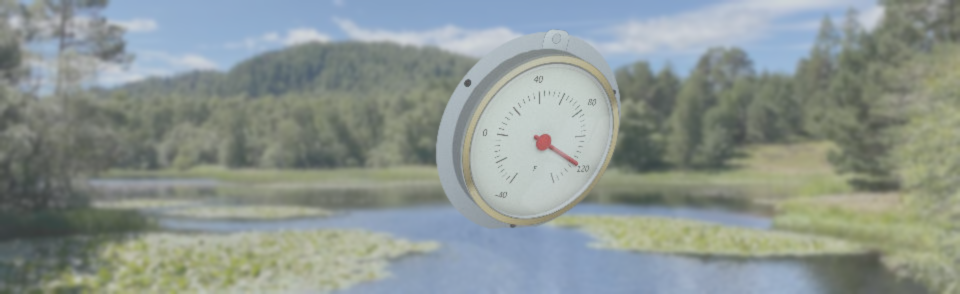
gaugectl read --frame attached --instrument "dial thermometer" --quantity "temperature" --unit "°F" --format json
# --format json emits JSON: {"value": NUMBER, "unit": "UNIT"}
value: {"value": 120, "unit": "°F"}
